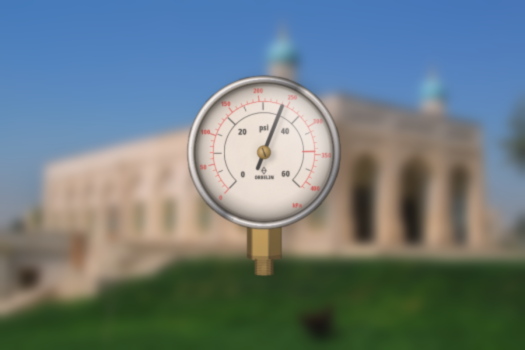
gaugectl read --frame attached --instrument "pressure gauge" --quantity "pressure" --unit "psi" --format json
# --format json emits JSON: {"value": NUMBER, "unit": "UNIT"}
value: {"value": 35, "unit": "psi"}
